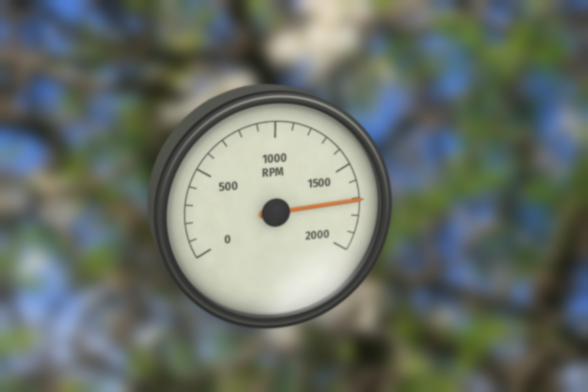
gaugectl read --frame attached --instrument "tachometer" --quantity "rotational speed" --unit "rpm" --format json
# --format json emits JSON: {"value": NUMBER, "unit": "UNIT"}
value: {"value": 1700, "unit": "rpm"}
